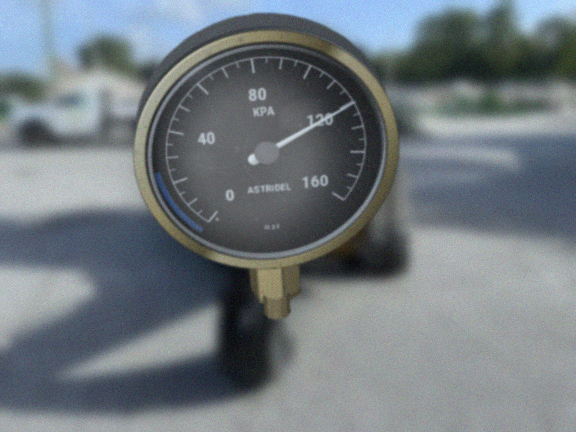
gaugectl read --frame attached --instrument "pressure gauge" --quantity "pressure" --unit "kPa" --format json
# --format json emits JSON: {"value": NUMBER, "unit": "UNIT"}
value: {"value": 120, "unit": "kPa"}
